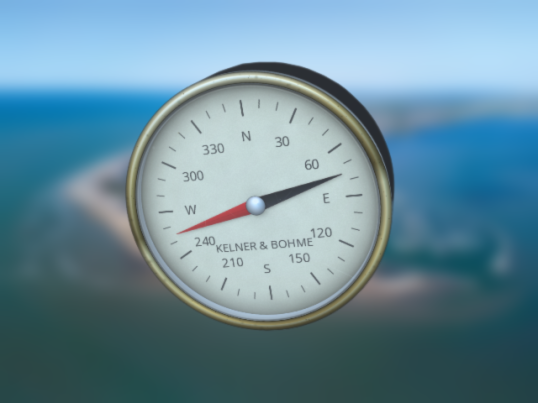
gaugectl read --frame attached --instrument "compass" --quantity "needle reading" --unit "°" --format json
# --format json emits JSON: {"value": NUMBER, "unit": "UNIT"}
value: {"value": 255, "unit": "°"}
